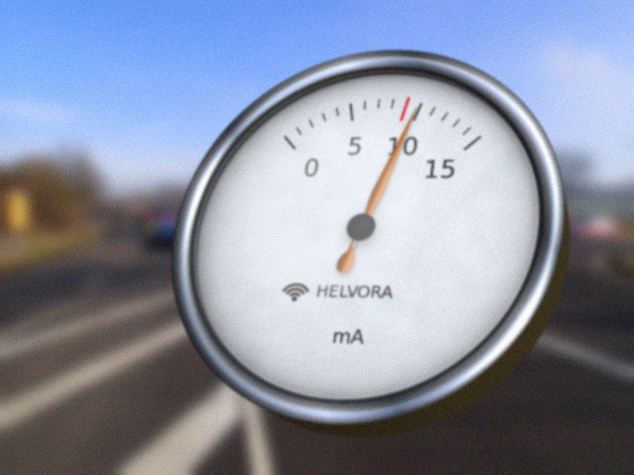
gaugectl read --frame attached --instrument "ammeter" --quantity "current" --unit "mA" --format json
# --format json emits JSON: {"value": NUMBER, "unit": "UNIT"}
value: {"value": 10, "unit": "mA"}
